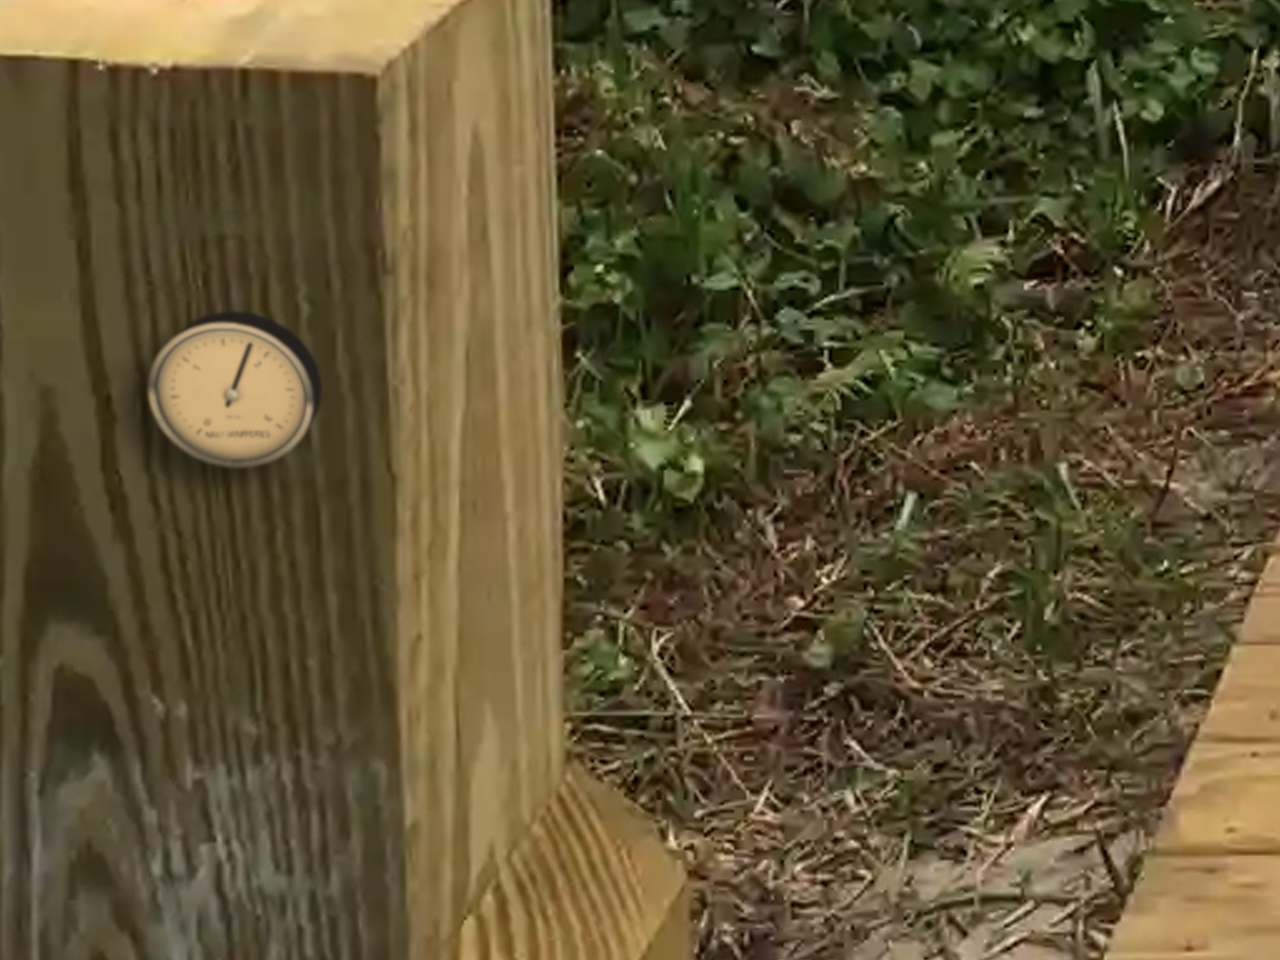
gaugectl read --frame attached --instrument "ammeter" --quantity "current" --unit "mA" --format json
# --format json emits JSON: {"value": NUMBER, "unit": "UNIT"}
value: {"value": 1.8, "unit": "mA"}
